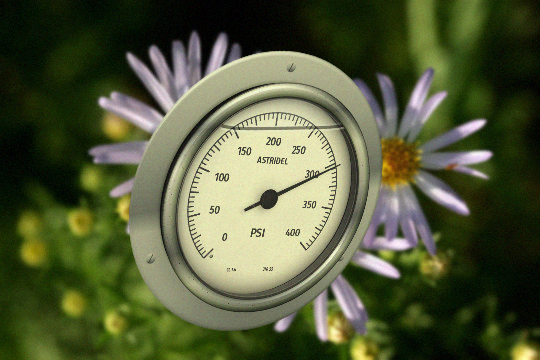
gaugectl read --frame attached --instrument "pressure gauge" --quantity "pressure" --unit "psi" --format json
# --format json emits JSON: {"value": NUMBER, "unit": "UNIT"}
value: {"value": 300, "unit": "psi"}
